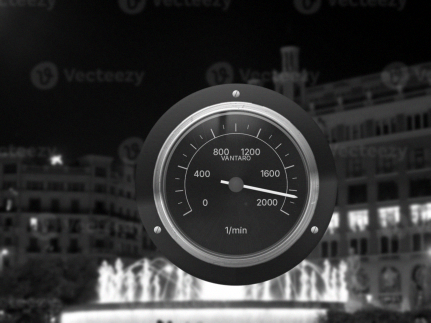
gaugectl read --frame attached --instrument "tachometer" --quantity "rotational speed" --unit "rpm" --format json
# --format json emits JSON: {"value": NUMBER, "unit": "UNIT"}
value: {"value": 1850, "unit": "rpm"}
